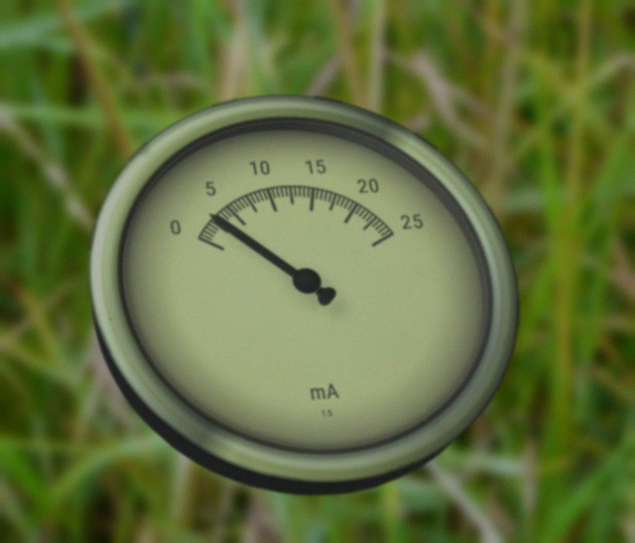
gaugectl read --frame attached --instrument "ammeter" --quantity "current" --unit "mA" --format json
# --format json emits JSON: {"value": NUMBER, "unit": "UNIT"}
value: {"value": 2.5, "unit": "mA"}
